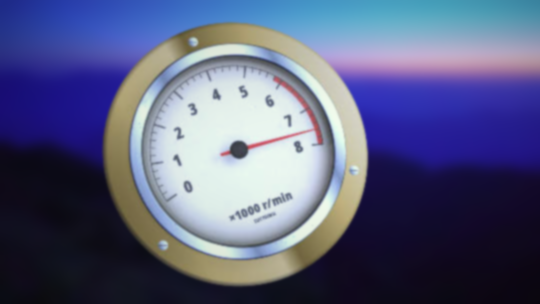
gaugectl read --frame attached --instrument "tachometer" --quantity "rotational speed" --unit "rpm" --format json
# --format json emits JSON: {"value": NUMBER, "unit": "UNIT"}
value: {"value": 7600, "unit": "rpm"}
